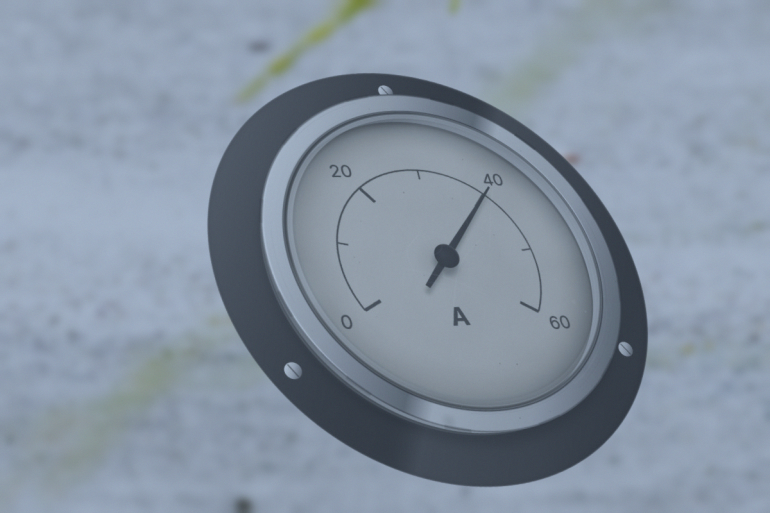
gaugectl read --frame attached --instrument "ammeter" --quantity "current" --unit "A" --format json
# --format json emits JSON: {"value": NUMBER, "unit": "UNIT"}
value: {"value": 40, "unit": "A"}
